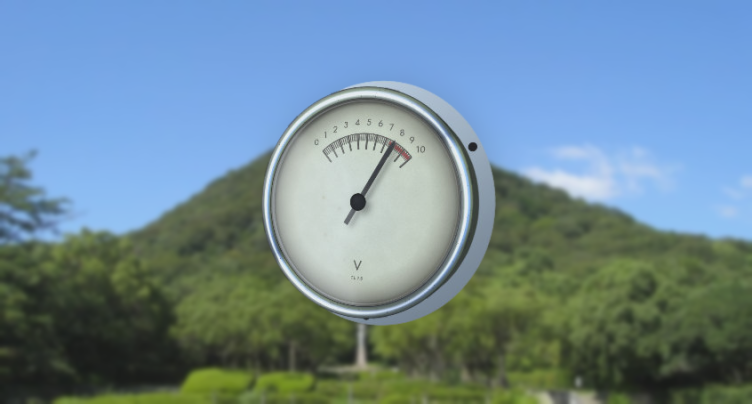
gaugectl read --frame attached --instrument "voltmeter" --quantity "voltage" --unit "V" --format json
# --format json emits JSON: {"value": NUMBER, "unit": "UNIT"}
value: {"value": 8, "unit": "V"}
